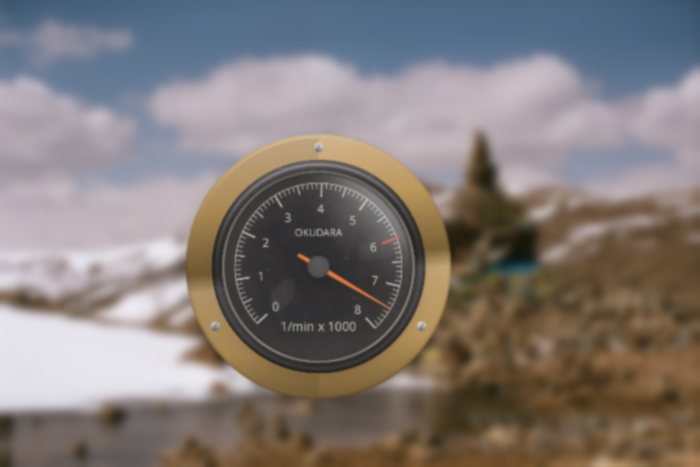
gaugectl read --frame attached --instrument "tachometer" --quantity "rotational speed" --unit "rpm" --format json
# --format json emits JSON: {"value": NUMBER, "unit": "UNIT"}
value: {"value": 7500, "unit": "rpm"}
